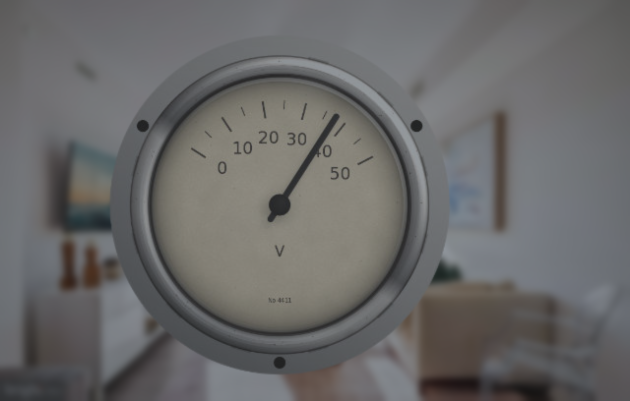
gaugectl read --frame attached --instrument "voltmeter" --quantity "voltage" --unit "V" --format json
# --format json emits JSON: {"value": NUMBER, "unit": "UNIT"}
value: {"value": 37.5, "unit": "V"}
